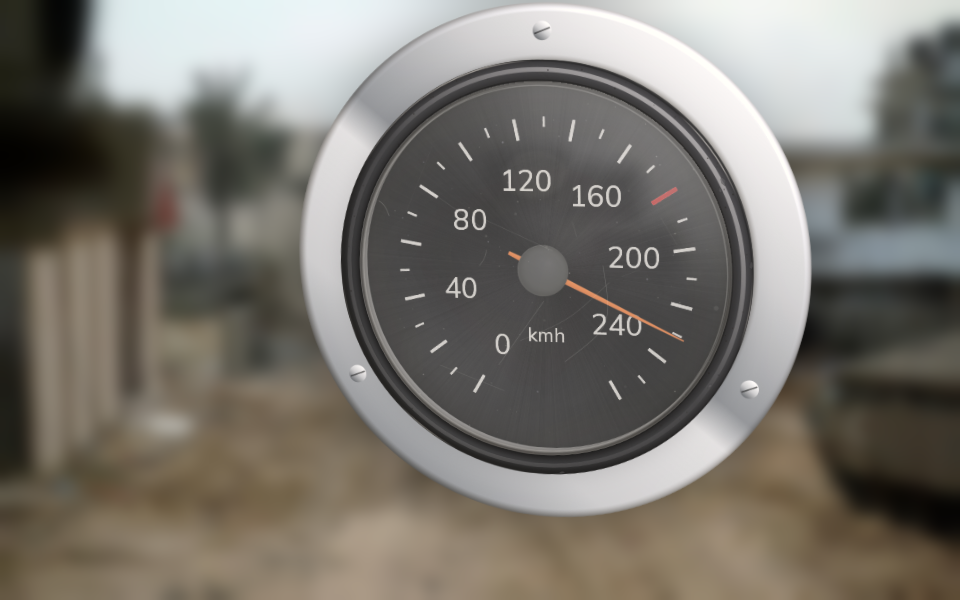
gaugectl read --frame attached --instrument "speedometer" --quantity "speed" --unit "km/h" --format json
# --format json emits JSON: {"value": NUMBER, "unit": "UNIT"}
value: {"value": 230, "unit": "km/h"}
